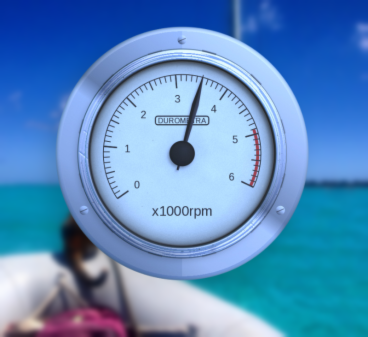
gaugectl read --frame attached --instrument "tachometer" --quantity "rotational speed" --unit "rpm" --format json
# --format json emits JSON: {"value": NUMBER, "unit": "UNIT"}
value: {"value": 3500, "unit": "rpm"}
